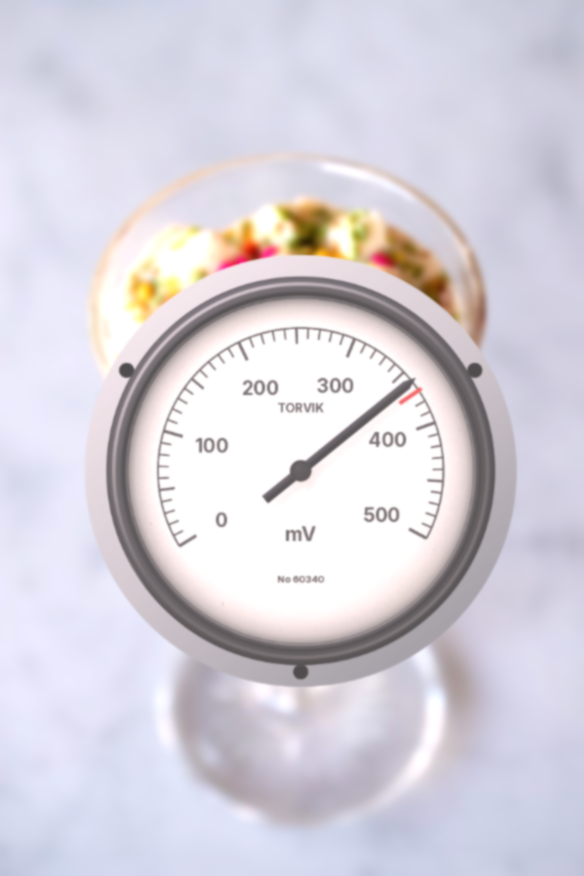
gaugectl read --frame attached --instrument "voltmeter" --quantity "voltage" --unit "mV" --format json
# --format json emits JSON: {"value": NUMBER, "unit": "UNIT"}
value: {"value": 360, "unit": "mV"}
